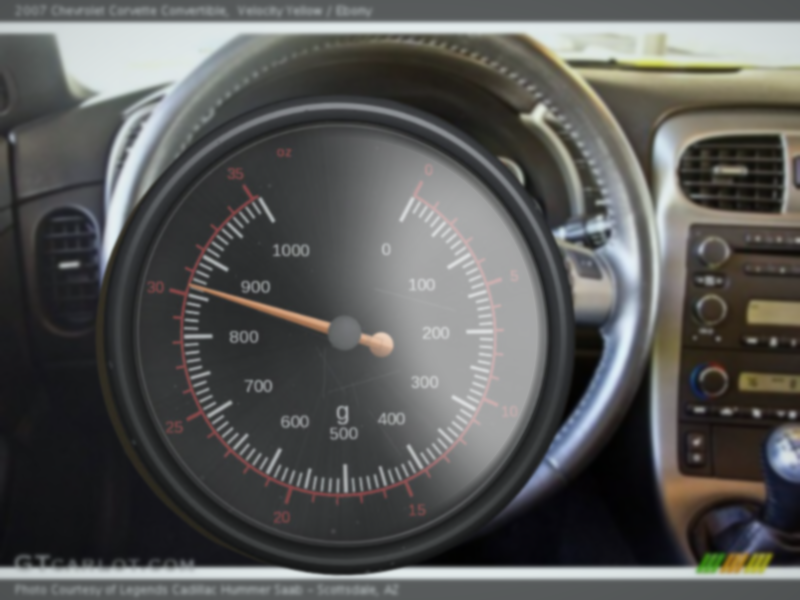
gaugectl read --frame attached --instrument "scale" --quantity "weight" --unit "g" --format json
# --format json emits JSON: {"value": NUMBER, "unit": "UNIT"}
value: {"value": 860, "unit": "g"}
